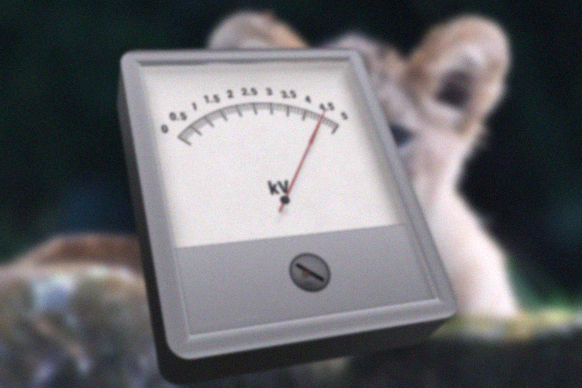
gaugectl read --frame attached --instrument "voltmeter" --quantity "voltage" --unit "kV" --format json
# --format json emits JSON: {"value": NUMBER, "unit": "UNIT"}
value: {"value": 4.5, "unit": "kV"}
